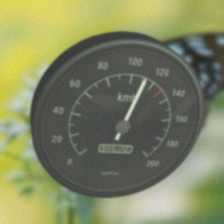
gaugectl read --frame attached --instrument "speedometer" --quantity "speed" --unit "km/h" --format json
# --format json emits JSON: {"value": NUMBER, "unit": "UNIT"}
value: {"value": 110, "unit": "km/h"}
